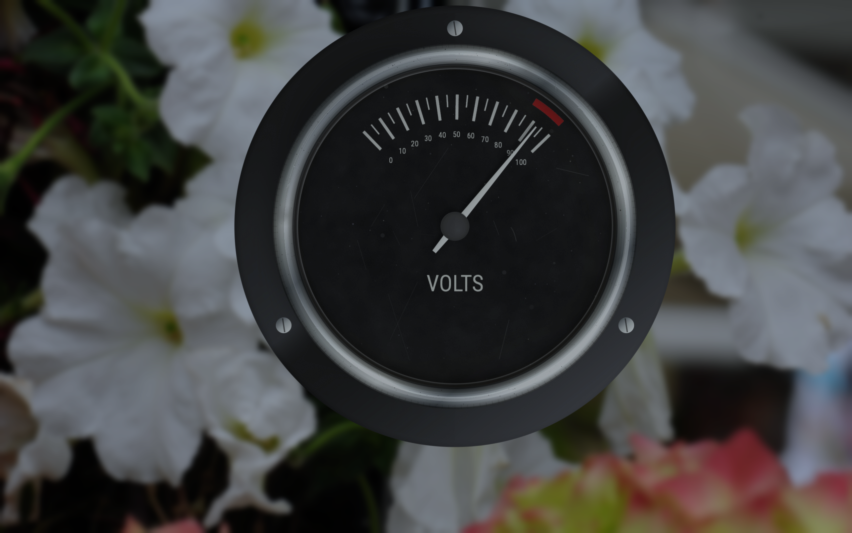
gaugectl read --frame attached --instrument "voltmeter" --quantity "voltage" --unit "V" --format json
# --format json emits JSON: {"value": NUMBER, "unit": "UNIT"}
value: {"value": 92.5, "unit": "V"}
